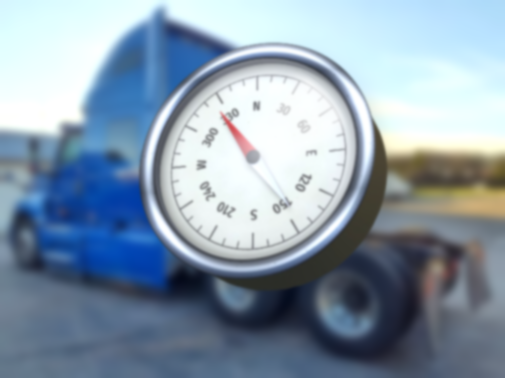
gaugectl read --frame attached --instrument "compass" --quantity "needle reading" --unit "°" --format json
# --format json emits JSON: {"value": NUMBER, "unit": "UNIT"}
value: {"value": 325, "unit": "°"}
